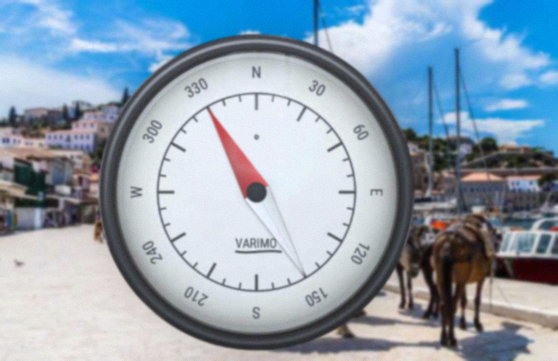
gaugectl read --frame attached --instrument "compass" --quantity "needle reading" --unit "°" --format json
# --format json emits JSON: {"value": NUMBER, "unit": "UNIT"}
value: {"value": 330, "unit": "°"}
